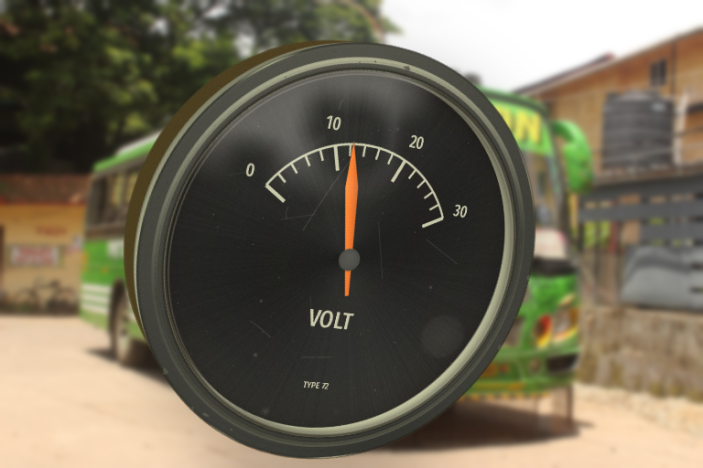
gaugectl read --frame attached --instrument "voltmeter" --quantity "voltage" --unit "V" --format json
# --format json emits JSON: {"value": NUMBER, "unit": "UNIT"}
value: {"value": 12, "unit": "V"}
